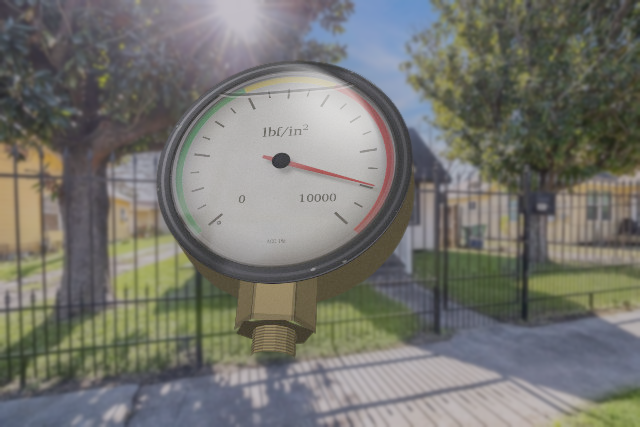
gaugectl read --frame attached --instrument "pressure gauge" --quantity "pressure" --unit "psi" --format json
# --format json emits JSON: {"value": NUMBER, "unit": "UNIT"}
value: {"value": 9000, "unit": "psi"}
